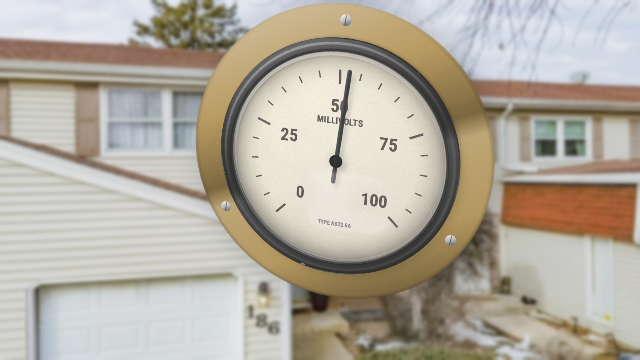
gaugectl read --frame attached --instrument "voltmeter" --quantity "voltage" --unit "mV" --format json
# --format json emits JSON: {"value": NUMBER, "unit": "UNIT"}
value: {"value": 52.5, "unit": "mV"}
